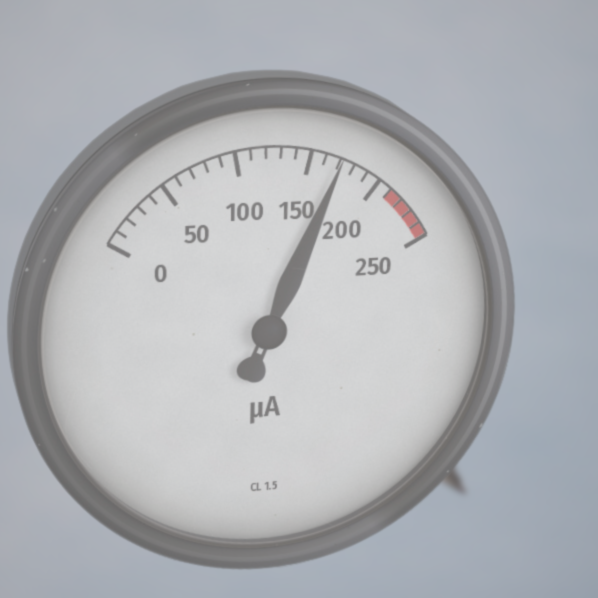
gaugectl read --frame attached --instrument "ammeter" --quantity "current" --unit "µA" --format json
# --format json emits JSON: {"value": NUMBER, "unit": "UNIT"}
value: {"value": 170, "unit": "µA"}
